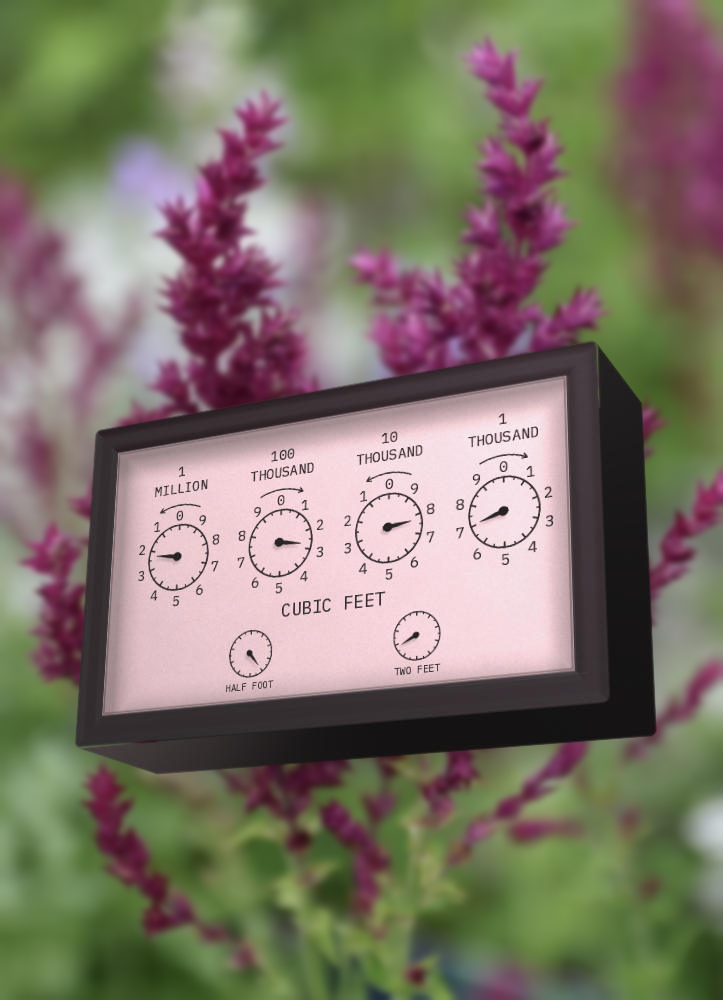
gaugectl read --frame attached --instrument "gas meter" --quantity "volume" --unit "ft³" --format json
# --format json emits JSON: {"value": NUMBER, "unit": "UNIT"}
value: {"value": 227700, "unit": "ft³"}
